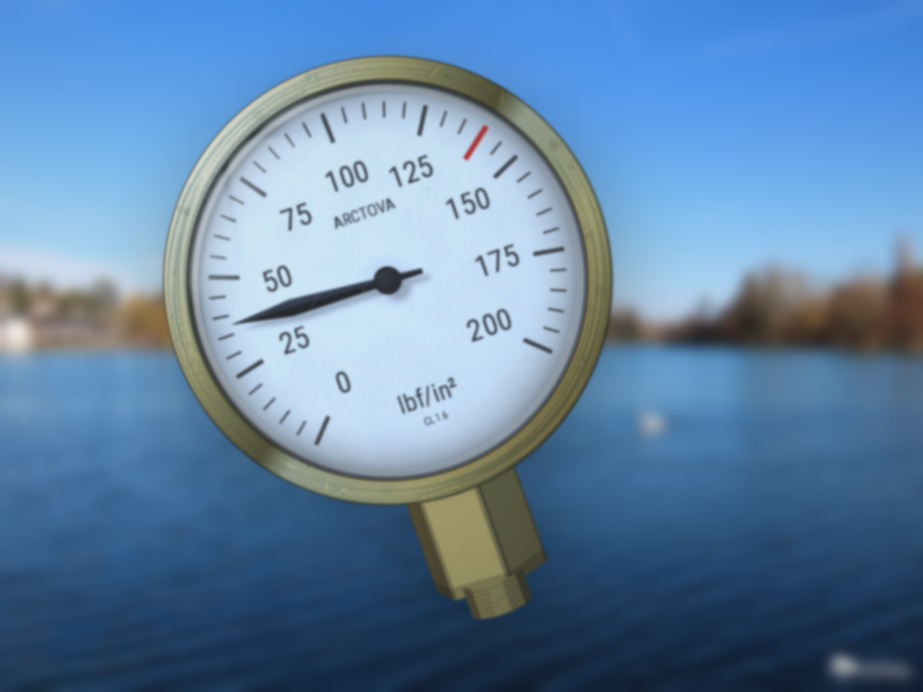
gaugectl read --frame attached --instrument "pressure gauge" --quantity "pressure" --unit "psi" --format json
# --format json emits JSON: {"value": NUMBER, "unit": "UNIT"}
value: {"value": 37.5, "unit": "psi"}
